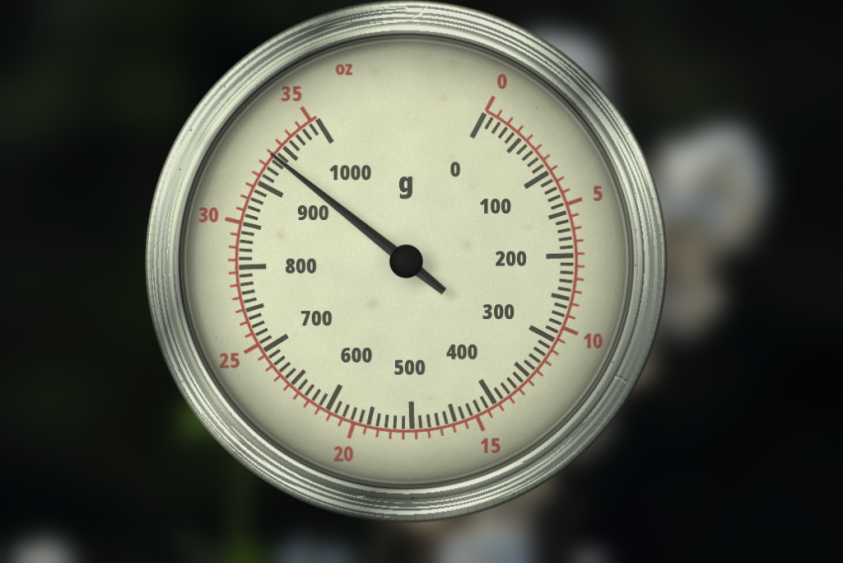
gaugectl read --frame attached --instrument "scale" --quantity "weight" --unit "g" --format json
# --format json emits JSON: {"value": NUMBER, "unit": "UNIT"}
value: {"value": 935, "unit": "g"}
